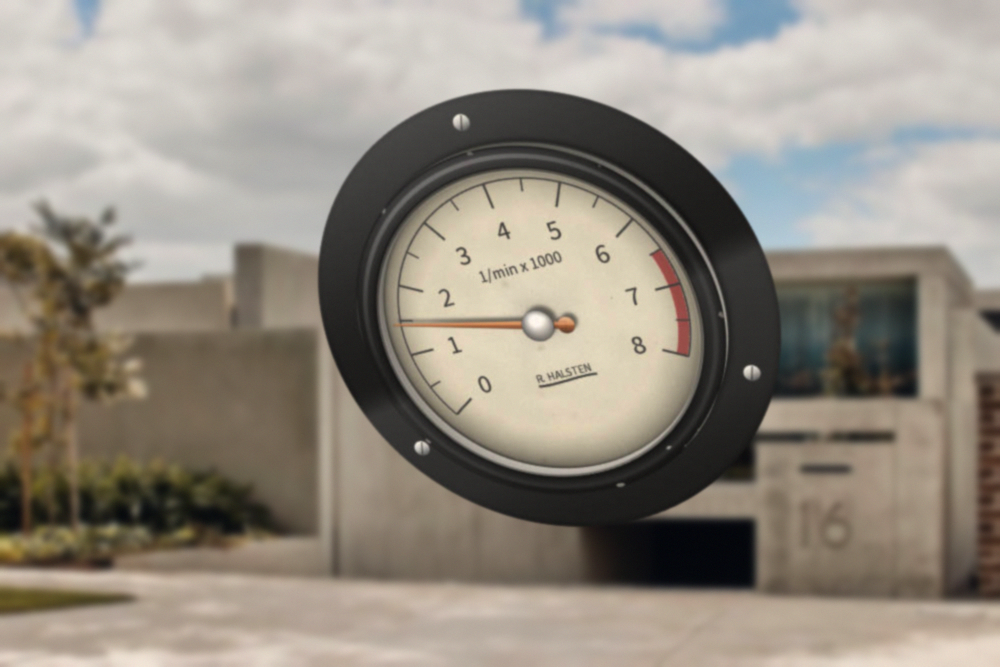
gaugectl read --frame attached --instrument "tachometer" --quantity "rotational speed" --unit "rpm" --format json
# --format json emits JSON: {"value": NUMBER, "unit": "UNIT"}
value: {"value": 1500, "unit": "rpm"}
